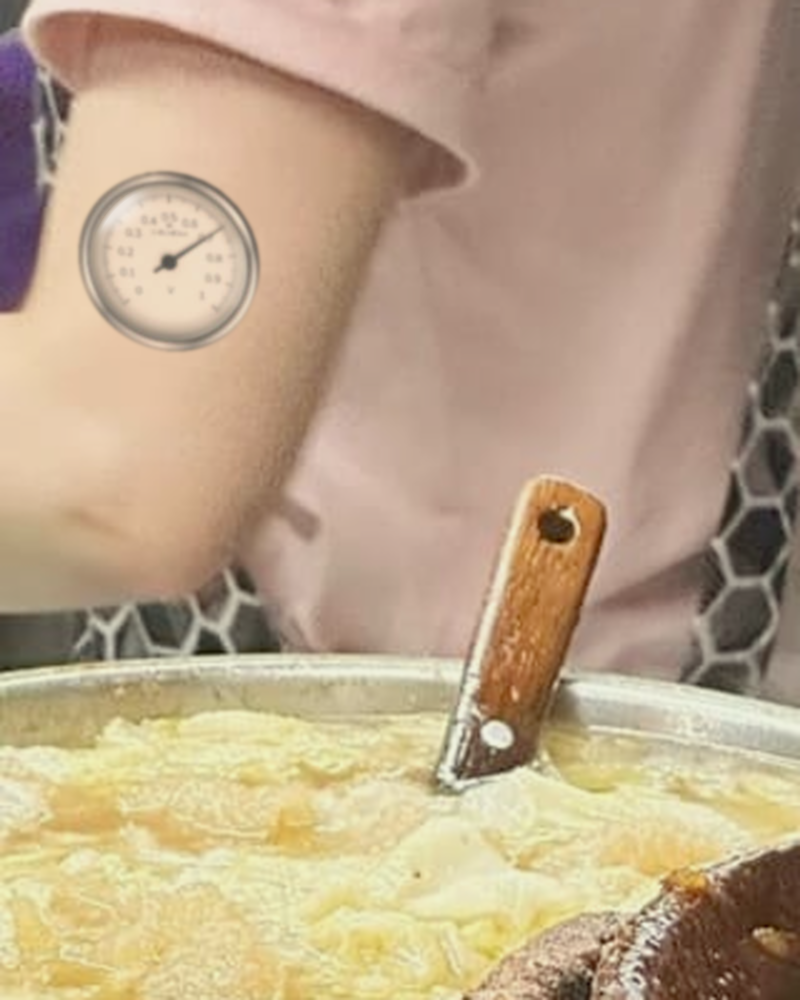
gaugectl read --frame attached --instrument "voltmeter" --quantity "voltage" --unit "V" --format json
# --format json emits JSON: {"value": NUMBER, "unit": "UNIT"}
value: {"value": 0.7, "unit": "V"}
